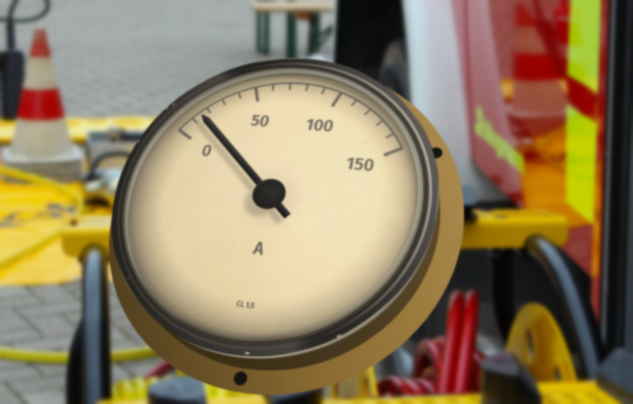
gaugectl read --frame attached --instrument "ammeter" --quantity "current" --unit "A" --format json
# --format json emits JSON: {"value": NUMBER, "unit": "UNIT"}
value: {"value": 15, "unit": "A"}
